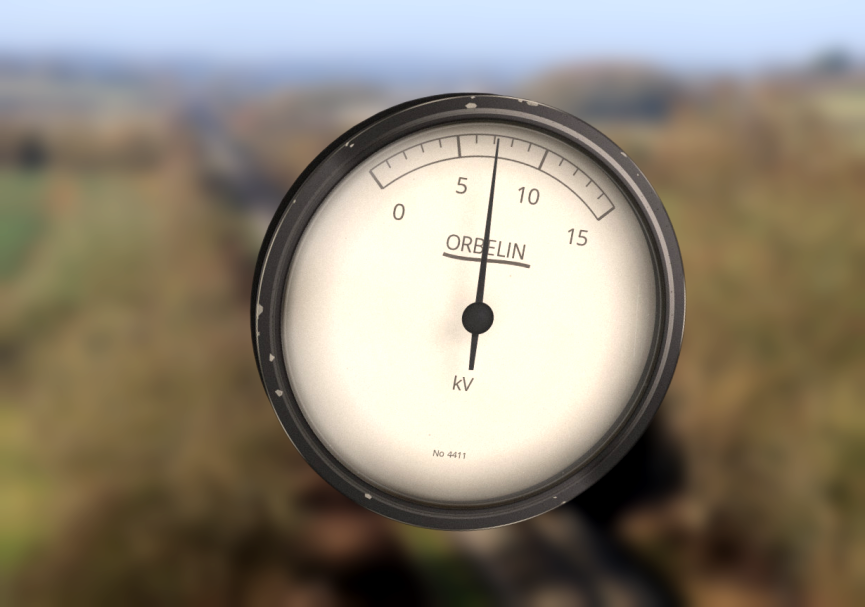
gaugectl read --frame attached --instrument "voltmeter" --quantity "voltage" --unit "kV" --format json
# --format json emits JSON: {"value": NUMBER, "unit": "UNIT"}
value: {"value": 7, "unit": "kV"}
